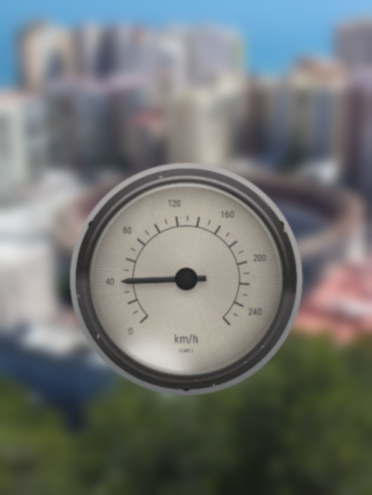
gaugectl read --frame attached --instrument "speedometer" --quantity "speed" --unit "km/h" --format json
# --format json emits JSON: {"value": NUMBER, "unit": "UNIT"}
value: {"value": 40, "unit": "km/h"}
